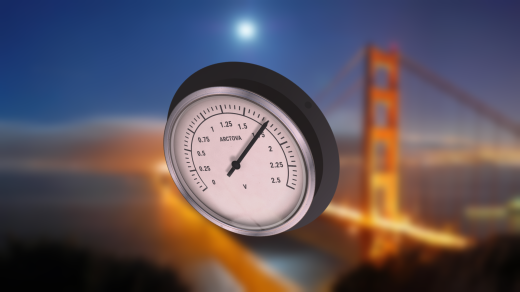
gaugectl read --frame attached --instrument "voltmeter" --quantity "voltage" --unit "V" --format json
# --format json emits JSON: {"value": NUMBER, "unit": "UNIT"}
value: {"value": 1.75, "unit": "V"}
